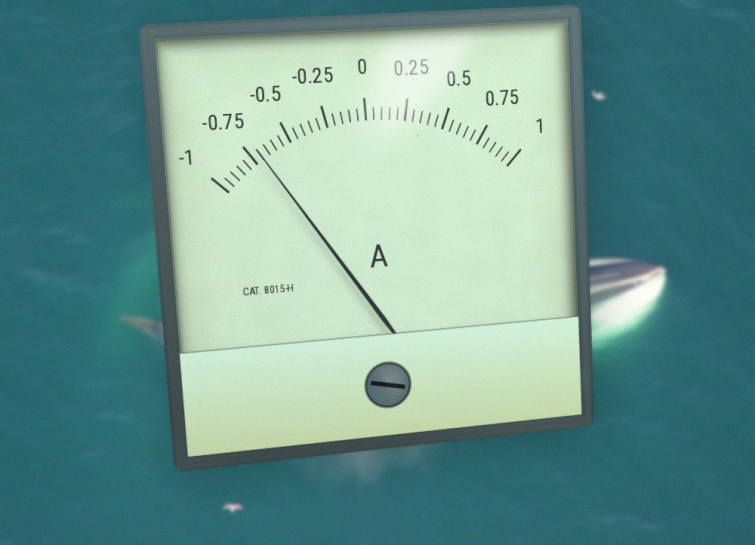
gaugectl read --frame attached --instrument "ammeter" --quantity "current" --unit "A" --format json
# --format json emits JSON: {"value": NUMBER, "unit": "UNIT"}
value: {"value": -0.7, "unit": "A"}
